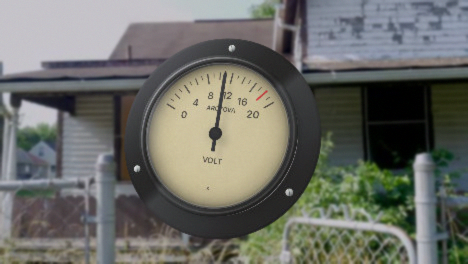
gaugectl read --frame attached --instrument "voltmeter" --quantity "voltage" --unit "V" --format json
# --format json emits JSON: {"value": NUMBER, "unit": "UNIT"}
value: {"value": 11, "unit": "V"}
